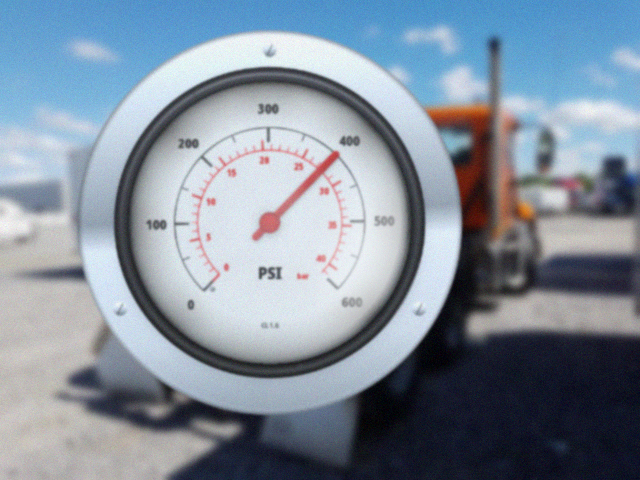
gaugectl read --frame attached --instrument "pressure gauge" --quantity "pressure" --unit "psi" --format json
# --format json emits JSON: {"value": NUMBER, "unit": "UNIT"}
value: {"value": 400, "unit": "psi"}
